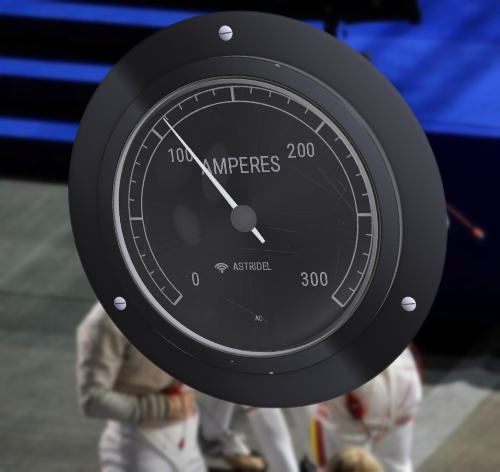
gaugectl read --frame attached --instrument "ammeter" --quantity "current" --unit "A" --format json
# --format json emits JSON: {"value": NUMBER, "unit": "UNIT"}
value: {"value": 110, "unit": "A"}
